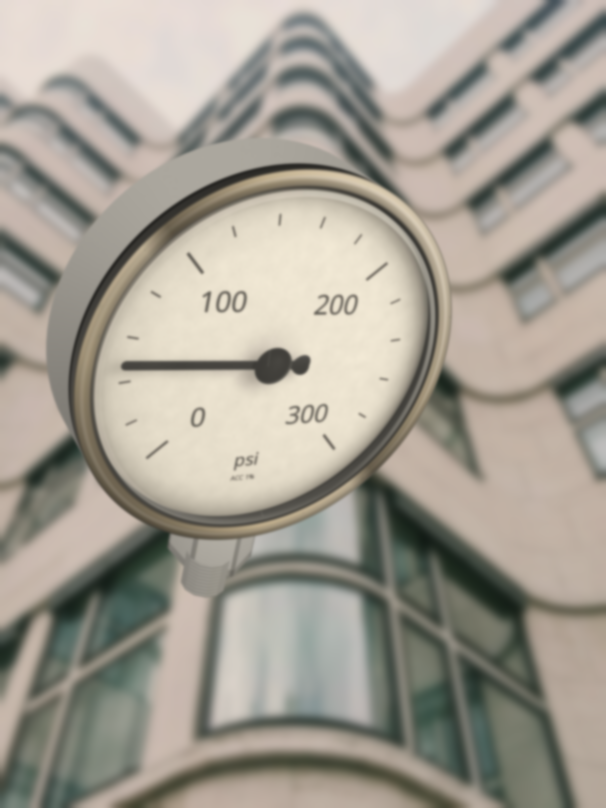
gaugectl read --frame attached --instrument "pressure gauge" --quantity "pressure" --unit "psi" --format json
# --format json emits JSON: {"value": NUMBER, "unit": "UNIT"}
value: {"value": 50, "unit": "psi"}
